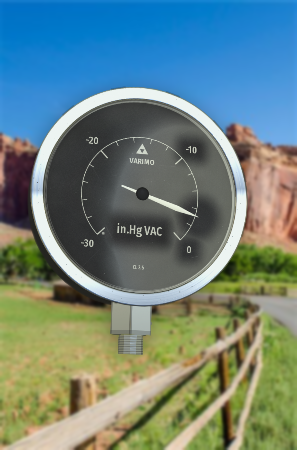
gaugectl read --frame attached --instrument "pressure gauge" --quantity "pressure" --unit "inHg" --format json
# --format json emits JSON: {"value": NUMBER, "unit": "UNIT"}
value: {"value": -3, "unit": "inHg"}
